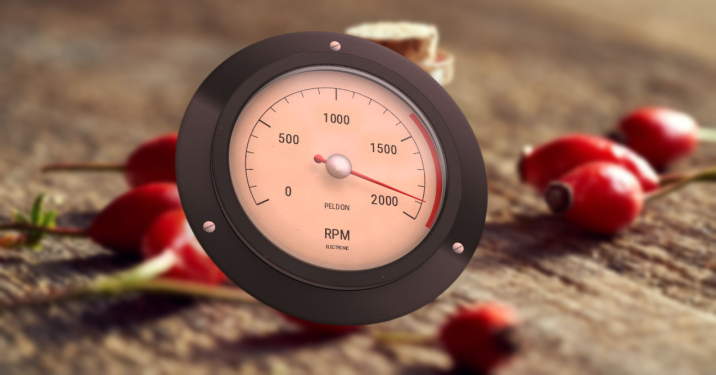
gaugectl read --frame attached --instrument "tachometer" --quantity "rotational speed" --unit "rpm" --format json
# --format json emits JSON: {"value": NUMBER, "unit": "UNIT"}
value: {"value": 1900, "unit": "rpm"}
